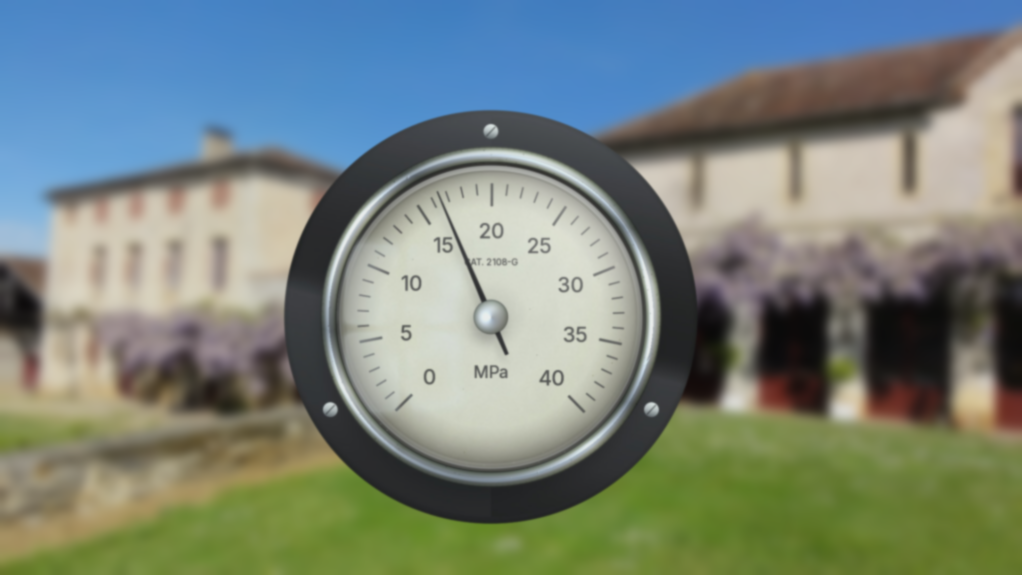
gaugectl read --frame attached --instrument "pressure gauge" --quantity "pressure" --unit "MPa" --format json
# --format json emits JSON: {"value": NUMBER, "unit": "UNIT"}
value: {"value": 16.5, "unit": "MPa"}
